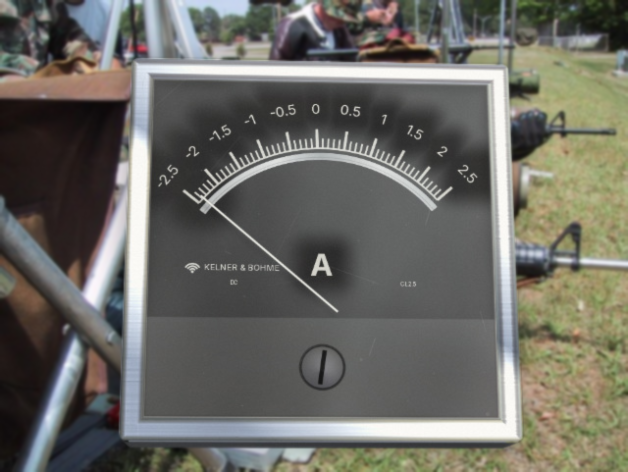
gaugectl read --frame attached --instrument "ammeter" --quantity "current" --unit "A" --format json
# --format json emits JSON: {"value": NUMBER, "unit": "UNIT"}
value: {"value": -2.4, "unit": "A"}
